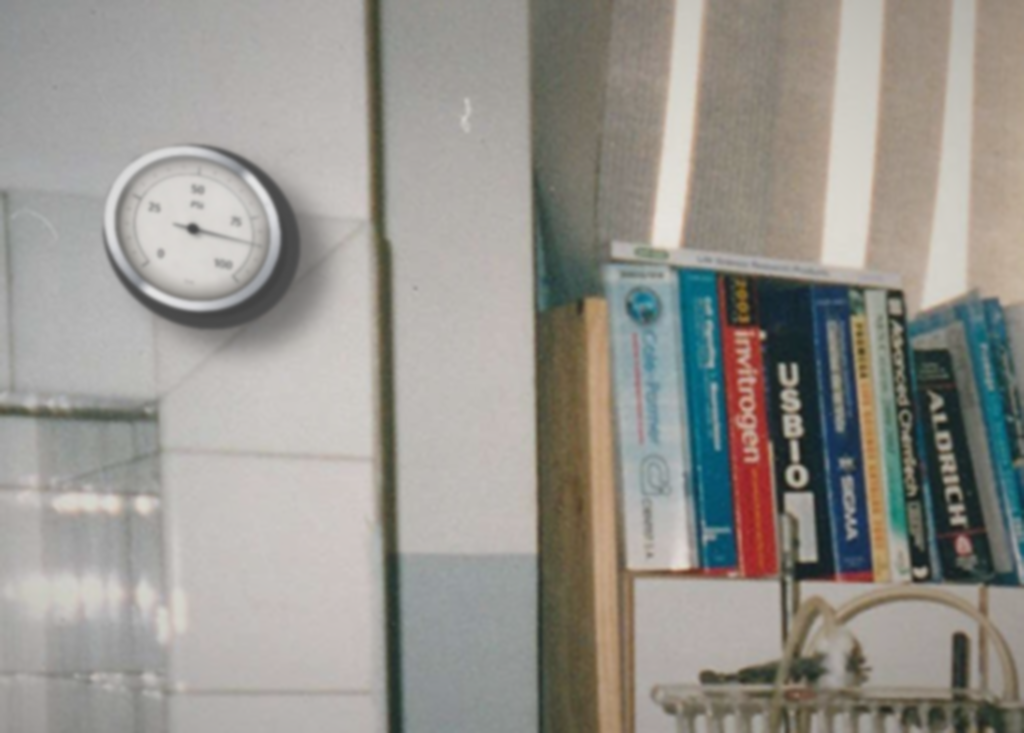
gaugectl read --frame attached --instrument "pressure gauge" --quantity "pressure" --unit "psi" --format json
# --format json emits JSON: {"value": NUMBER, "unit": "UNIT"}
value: {"value": 85, "unit": "psi"}
